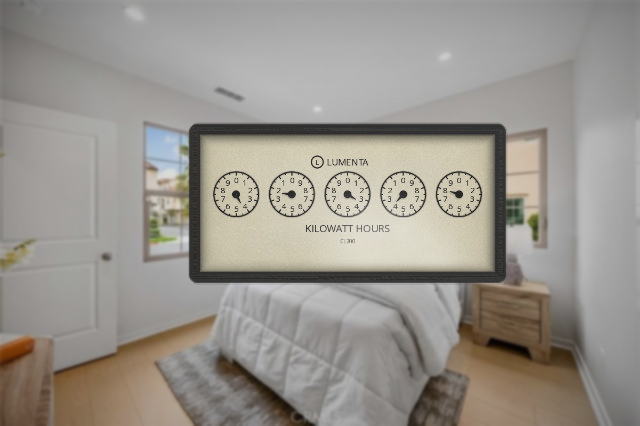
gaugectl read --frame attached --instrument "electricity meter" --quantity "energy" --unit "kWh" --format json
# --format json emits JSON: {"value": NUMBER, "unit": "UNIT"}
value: {"value": 42338, "unit": "kWh"}
